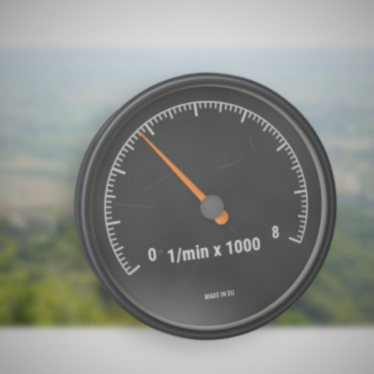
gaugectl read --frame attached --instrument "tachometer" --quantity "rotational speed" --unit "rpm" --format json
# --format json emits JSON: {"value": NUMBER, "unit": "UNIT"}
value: {"value": 2800, "unit": "rpm"}
